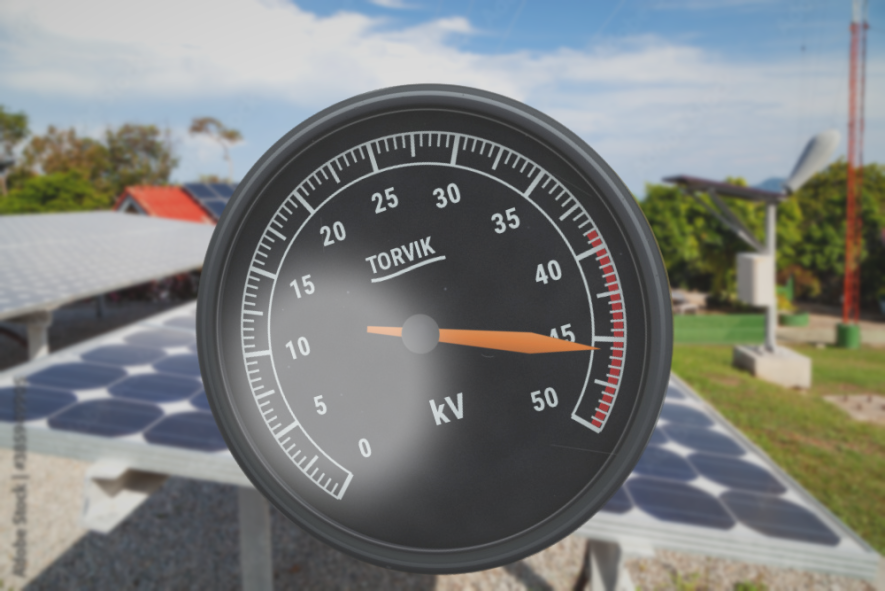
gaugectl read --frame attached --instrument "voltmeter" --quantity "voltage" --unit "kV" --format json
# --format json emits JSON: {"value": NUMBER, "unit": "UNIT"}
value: {"value": 45.5, "unit": "kV"}
